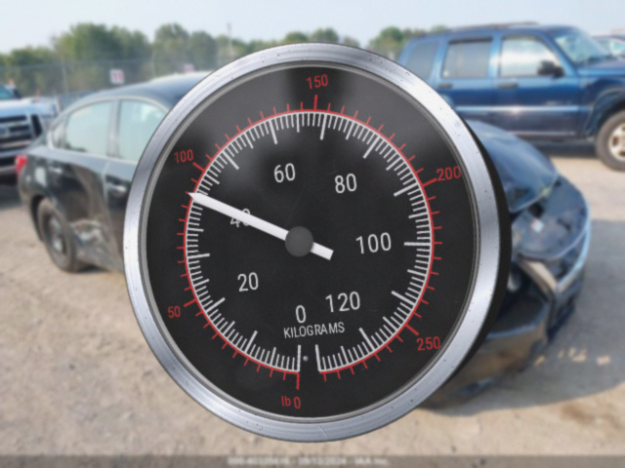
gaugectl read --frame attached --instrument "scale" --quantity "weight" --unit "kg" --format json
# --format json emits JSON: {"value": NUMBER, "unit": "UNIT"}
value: {"value": 41, "unit": "kg"}
